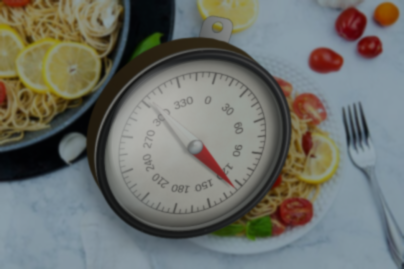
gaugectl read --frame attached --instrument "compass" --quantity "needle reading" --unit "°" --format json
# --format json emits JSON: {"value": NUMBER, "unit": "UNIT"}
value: {"value": 125, "unit": "°"}
